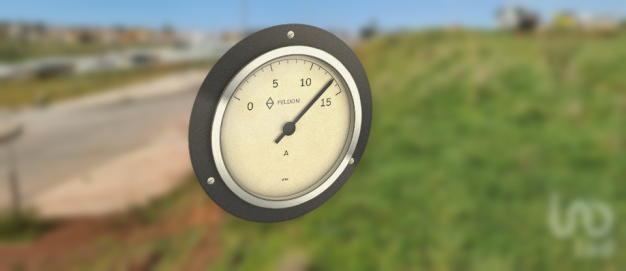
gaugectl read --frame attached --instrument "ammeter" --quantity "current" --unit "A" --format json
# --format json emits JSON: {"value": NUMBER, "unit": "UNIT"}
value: {"value": 13, "unit": "A"}
